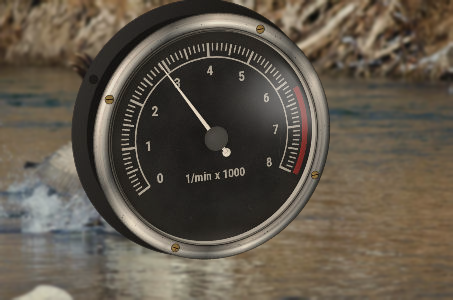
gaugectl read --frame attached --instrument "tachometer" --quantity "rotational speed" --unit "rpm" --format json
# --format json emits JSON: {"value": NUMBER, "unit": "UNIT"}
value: {"value": 2900, "unit": "rpm"}
